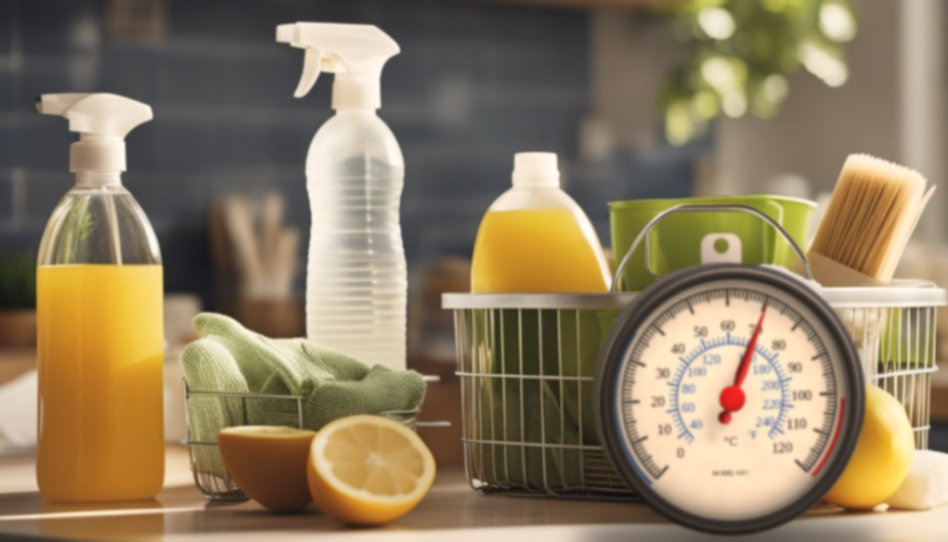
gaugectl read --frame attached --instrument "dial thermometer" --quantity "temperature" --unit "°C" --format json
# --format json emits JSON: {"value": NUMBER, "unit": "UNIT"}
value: {"value": 70, "unit": "°C"}
